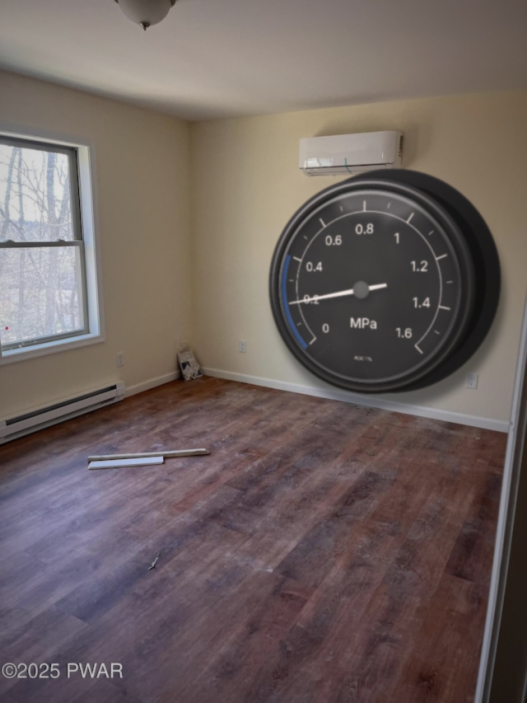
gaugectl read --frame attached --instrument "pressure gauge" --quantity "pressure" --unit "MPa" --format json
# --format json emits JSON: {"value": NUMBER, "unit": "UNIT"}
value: {"value": 0.2, "unit": "MPa"}
